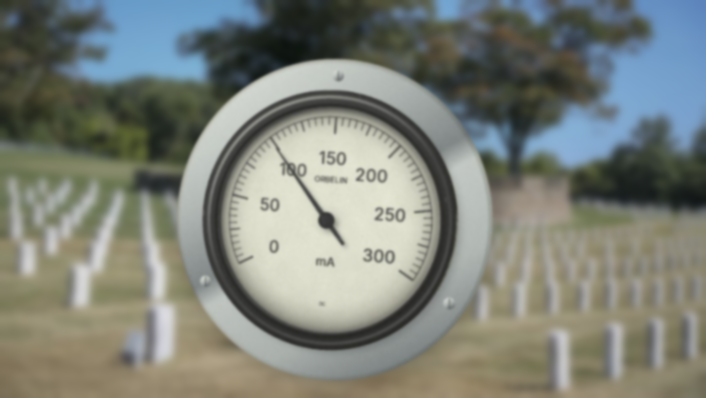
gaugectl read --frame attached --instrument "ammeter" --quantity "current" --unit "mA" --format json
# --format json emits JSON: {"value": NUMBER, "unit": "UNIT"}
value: {"value": 100, "unit": "mA"}
